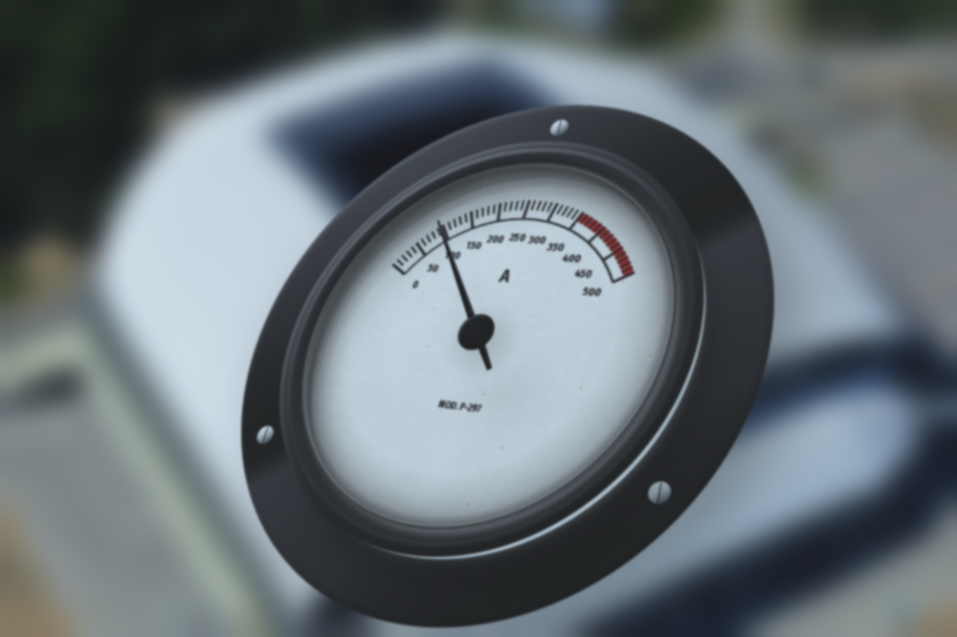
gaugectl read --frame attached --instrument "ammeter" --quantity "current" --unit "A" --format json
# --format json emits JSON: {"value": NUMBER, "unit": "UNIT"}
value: {"value": 100, "unit": "A"}
